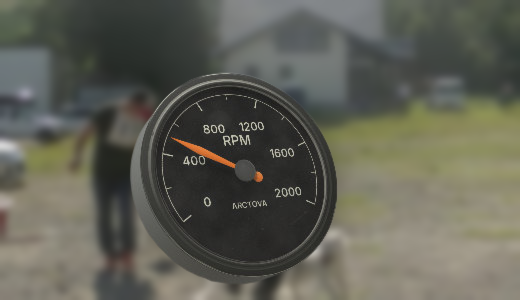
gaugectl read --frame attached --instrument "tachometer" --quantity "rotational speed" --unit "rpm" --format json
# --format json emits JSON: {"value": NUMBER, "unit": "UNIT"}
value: {"value": 500, "unit": "rpm"}
